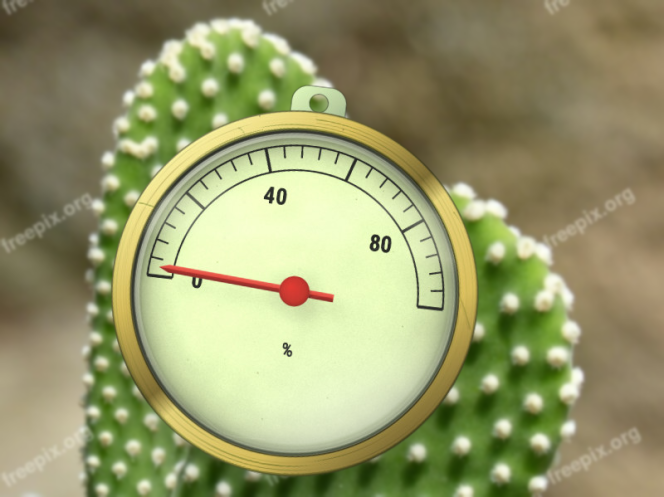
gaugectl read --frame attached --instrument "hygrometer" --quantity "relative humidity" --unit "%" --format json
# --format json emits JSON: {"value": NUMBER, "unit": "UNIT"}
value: {"value": 2, "unit": "%"}
